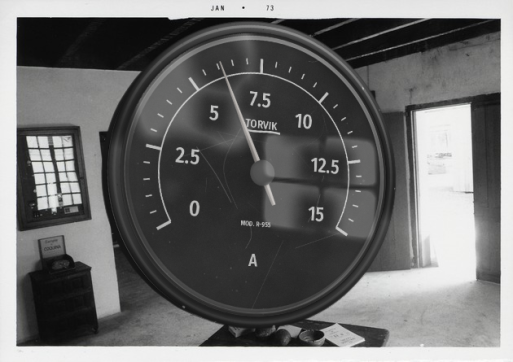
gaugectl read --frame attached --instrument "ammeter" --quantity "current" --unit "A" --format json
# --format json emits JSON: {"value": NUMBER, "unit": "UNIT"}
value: {"value": 6, "unit": "A"}
